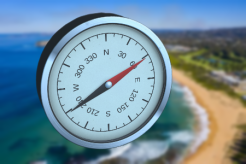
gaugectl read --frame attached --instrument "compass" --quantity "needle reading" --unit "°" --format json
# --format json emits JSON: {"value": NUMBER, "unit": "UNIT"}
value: {"value": 60, "unit": "°"}
